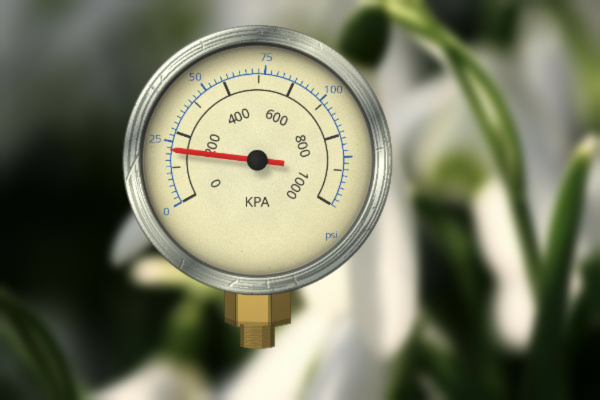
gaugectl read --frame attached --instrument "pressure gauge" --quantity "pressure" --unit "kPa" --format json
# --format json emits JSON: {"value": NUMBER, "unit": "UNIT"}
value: {"value": 150, "unit": "kPa"}
